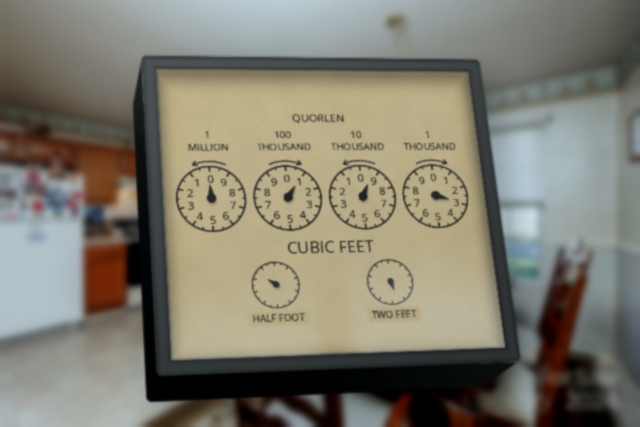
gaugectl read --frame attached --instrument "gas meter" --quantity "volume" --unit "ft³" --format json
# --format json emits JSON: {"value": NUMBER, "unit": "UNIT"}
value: {"value": 9300, "unit": "ft³"}
